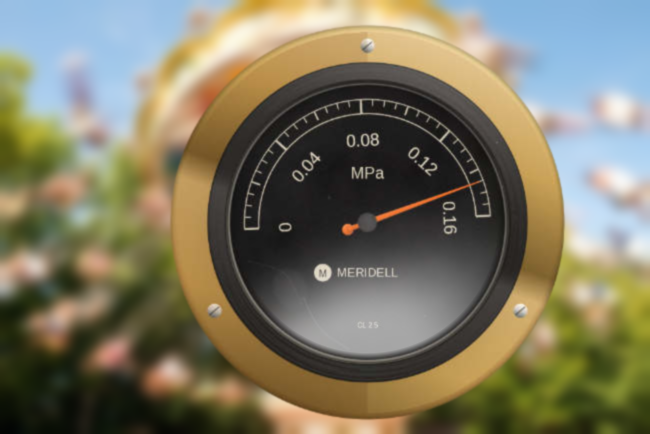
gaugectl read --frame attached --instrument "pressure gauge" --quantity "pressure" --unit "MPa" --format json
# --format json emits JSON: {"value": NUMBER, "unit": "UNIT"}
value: {"value": 0.145, "unit": "MPa"}
